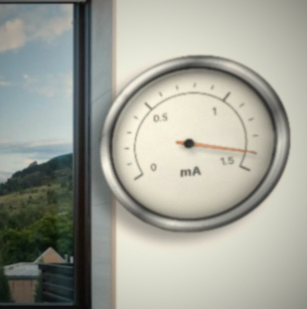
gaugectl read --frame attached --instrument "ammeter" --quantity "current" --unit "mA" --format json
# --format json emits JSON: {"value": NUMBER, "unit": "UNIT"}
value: {"value": 1.4, "unit": "mA"}
